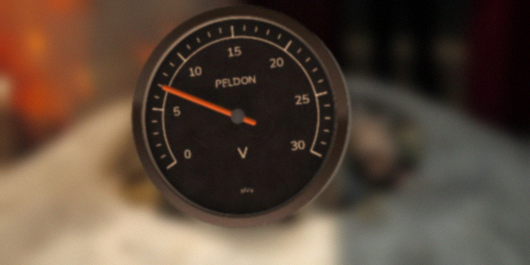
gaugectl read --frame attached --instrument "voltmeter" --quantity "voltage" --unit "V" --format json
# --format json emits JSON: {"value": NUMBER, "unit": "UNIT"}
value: {"value": 7, "unit": "V"}
